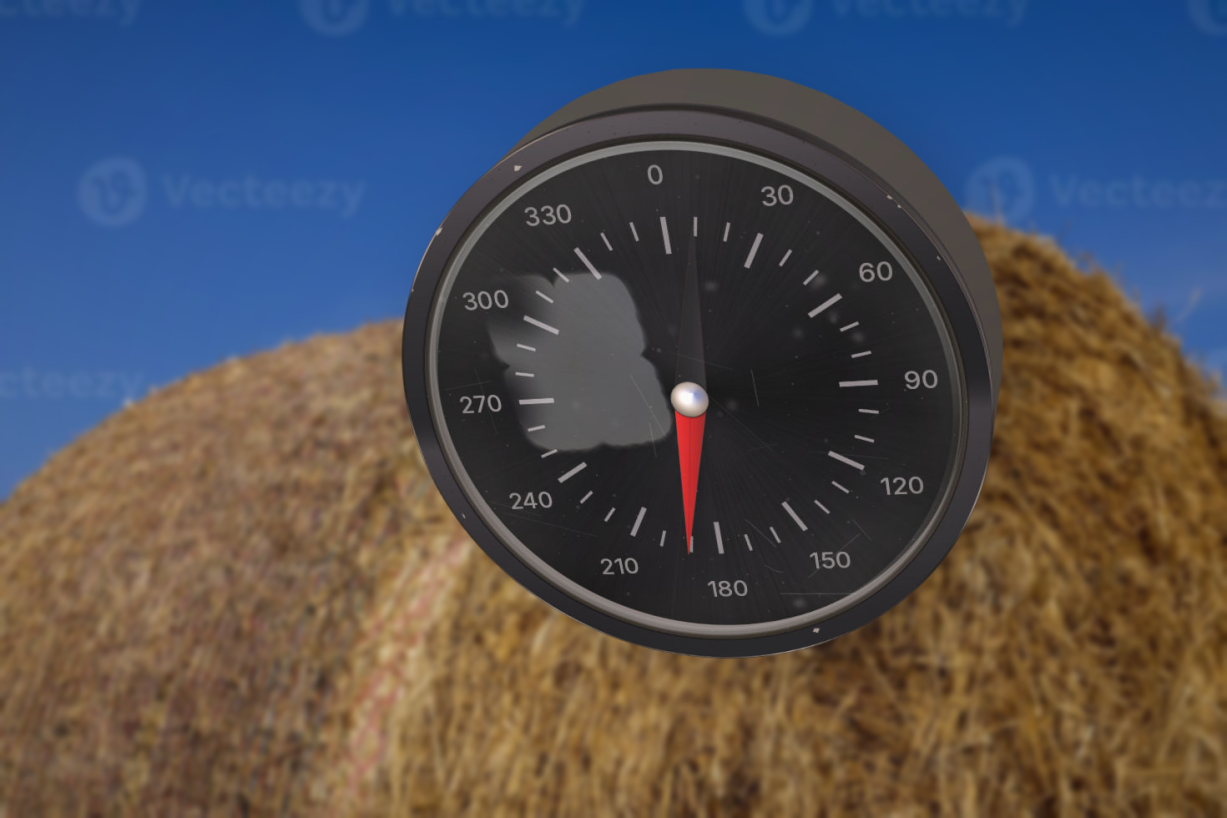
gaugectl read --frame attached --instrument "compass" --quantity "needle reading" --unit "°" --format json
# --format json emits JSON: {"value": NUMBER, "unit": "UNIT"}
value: {"value": 190, "unit": "°"}
